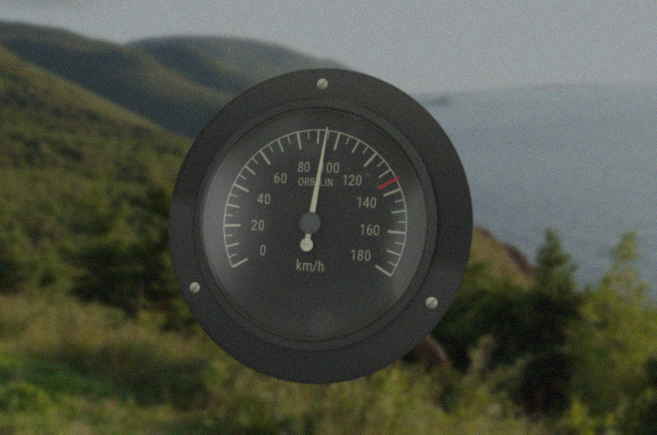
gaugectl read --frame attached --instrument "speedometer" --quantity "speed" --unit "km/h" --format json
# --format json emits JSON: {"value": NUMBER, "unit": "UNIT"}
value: {"value": 95, "unit": "km/h"}
